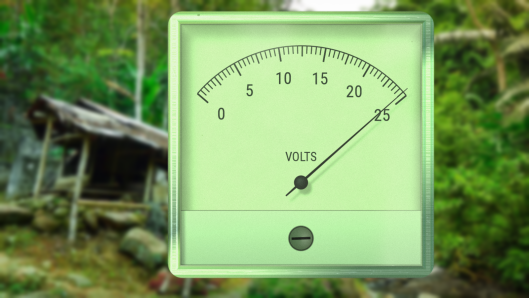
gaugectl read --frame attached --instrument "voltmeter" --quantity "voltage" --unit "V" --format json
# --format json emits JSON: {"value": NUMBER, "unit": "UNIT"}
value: {"value": 24.5, "unit": "V"}
